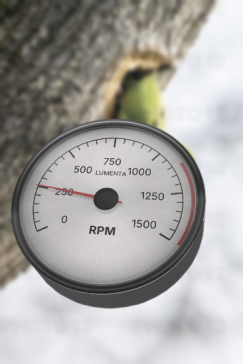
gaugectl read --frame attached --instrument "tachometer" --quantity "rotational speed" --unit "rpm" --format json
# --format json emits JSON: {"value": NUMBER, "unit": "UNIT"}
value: {"value": 250, "unit": "rpm"}
